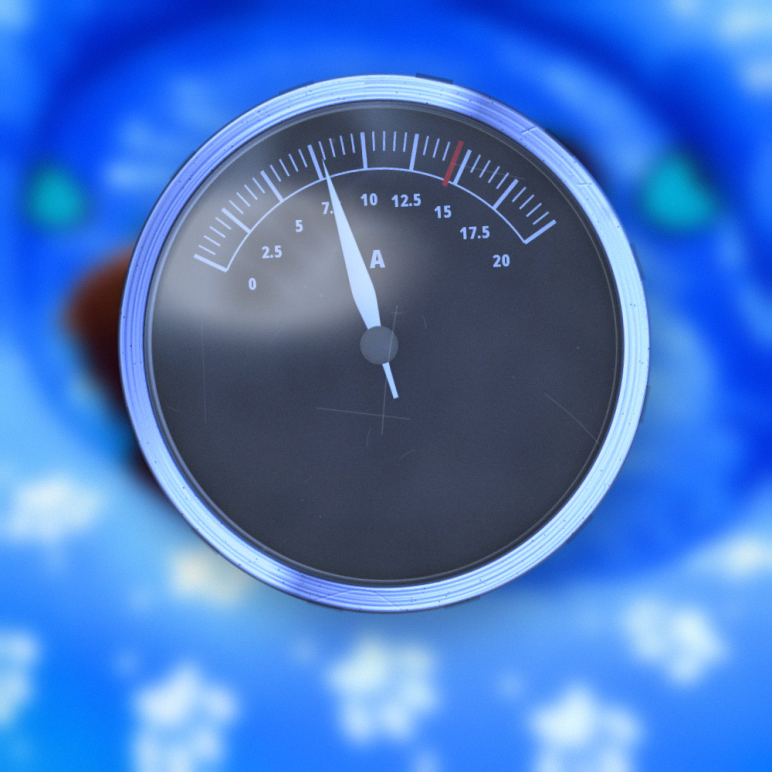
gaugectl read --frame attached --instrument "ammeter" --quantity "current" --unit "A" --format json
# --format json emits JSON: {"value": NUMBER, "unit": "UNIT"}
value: {"value": 8, "unit": "A"}
